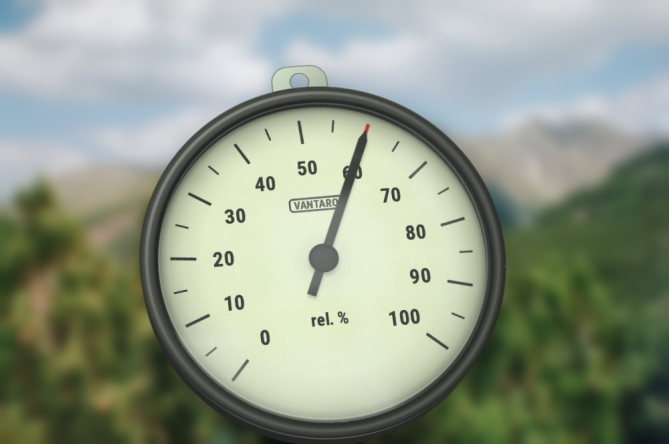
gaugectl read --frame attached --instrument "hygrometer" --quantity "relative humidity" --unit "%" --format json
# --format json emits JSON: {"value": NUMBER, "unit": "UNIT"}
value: {"value": 60, "unit": "%"}
